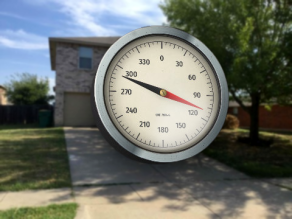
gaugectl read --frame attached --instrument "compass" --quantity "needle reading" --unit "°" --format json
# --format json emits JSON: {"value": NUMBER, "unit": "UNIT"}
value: {"value": 110, "unit": "°"}
